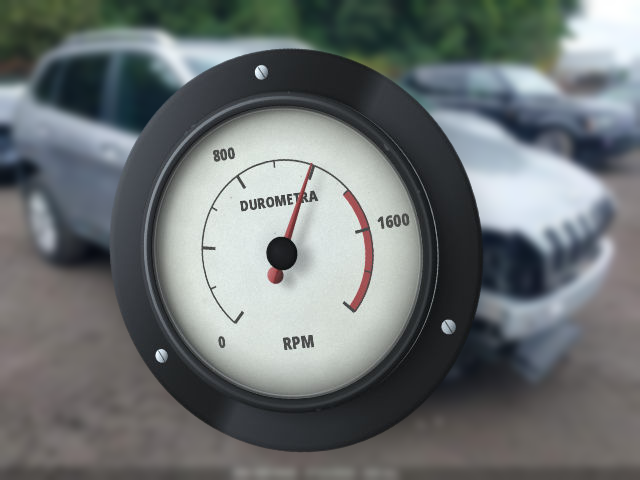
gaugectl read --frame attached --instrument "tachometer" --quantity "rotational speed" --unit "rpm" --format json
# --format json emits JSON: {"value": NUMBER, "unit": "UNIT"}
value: {"value": 1200, "unit": "rpm"}
